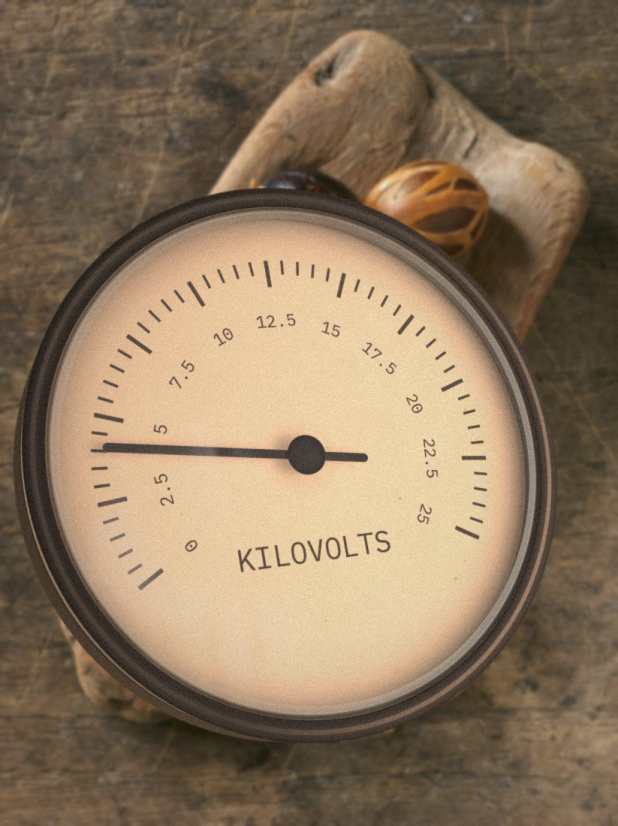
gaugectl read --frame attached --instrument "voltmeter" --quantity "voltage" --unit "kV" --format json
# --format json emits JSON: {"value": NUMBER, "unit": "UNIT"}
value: {"value": 4, "unit": "kV"}
